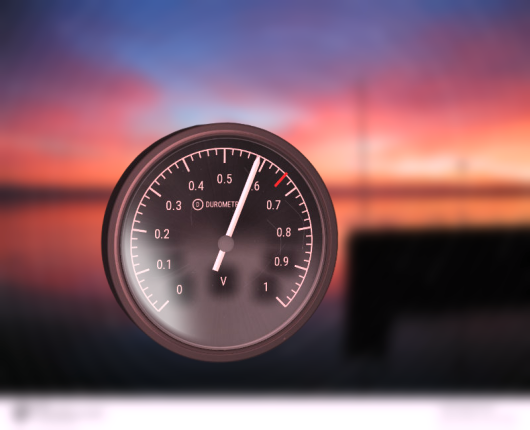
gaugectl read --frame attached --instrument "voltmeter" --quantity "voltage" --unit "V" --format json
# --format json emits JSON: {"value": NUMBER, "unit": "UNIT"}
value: {"value": 0.58, "unit": "V"}
